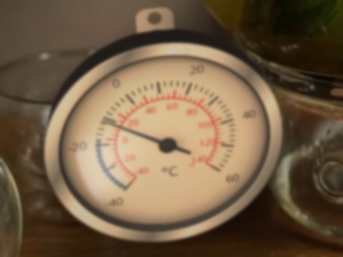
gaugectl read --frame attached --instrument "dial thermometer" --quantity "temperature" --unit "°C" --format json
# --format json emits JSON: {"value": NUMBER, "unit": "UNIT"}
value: {"value": -10, "unit": "°C"}
